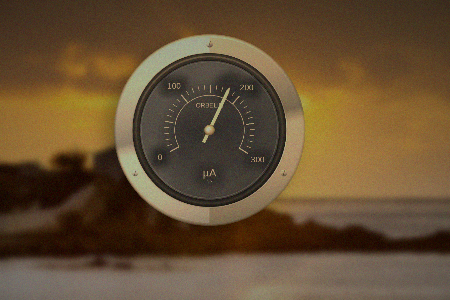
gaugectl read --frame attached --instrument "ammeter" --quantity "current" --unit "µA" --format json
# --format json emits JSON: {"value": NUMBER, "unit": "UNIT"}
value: {"value": 180, "unit": "µA"}
